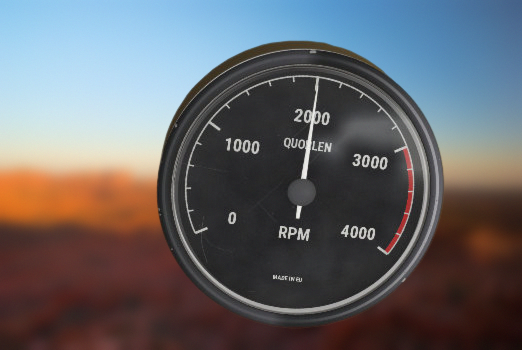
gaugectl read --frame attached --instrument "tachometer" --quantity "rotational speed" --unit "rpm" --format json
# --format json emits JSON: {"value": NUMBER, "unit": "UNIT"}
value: {"value": 2000, "unit": "rpm"}
